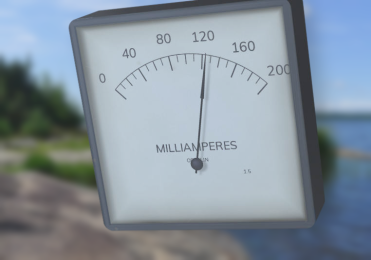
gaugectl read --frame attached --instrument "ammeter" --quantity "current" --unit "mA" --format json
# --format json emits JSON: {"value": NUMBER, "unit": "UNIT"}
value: {"value": 125, "unit": "mA"}
